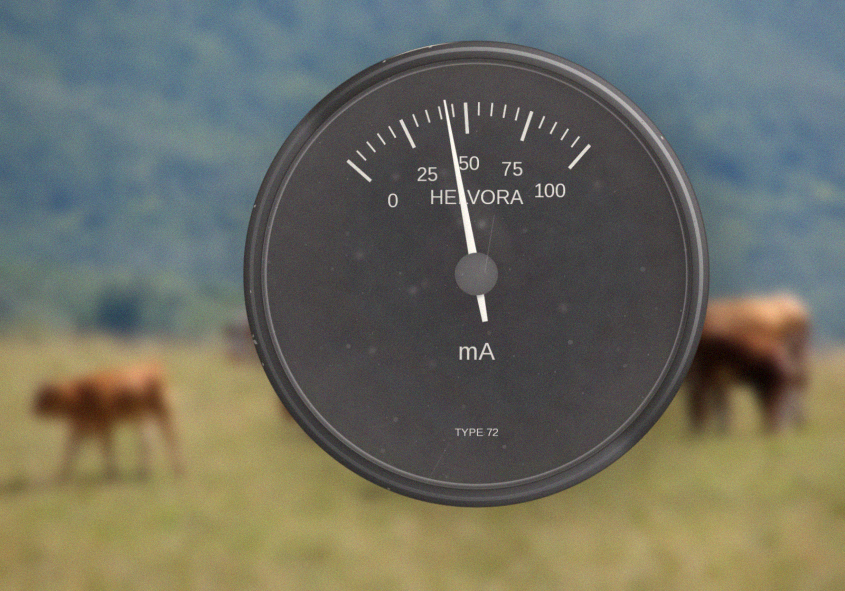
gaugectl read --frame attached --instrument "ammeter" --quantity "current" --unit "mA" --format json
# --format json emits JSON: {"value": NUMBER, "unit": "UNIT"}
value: {"value": 42.5, "unit": "mA"}
